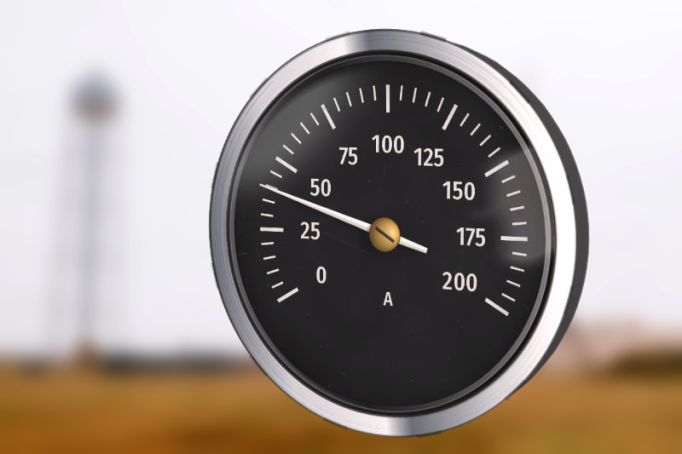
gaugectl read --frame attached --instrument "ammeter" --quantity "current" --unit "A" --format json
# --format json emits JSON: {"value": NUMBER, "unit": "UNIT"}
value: {"value": 40, "unit": "A"}
